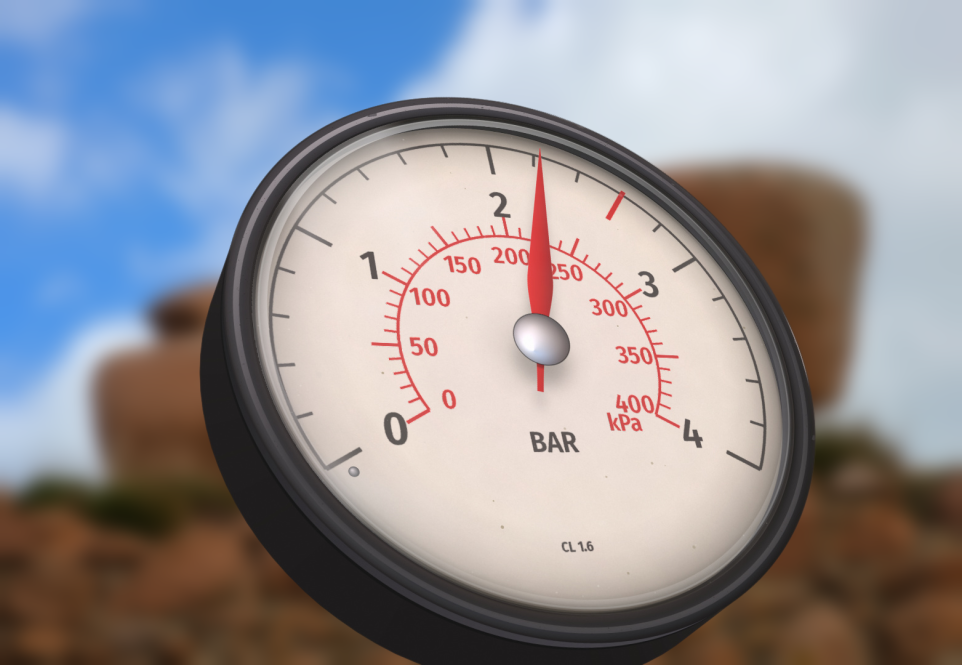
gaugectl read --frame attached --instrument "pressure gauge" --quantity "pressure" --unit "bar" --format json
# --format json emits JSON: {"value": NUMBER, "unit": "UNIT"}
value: {"value": 2.2, "unit": "bar"}
